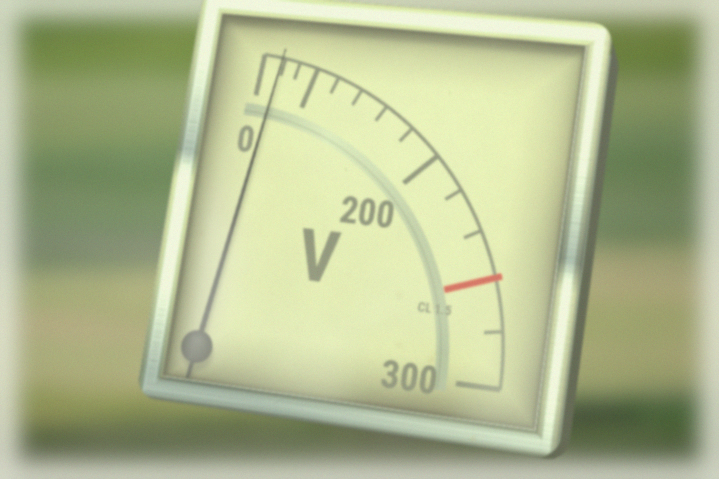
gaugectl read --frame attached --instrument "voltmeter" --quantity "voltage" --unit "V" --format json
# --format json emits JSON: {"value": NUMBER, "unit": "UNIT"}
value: {"value": 60, "unit": "V"}
